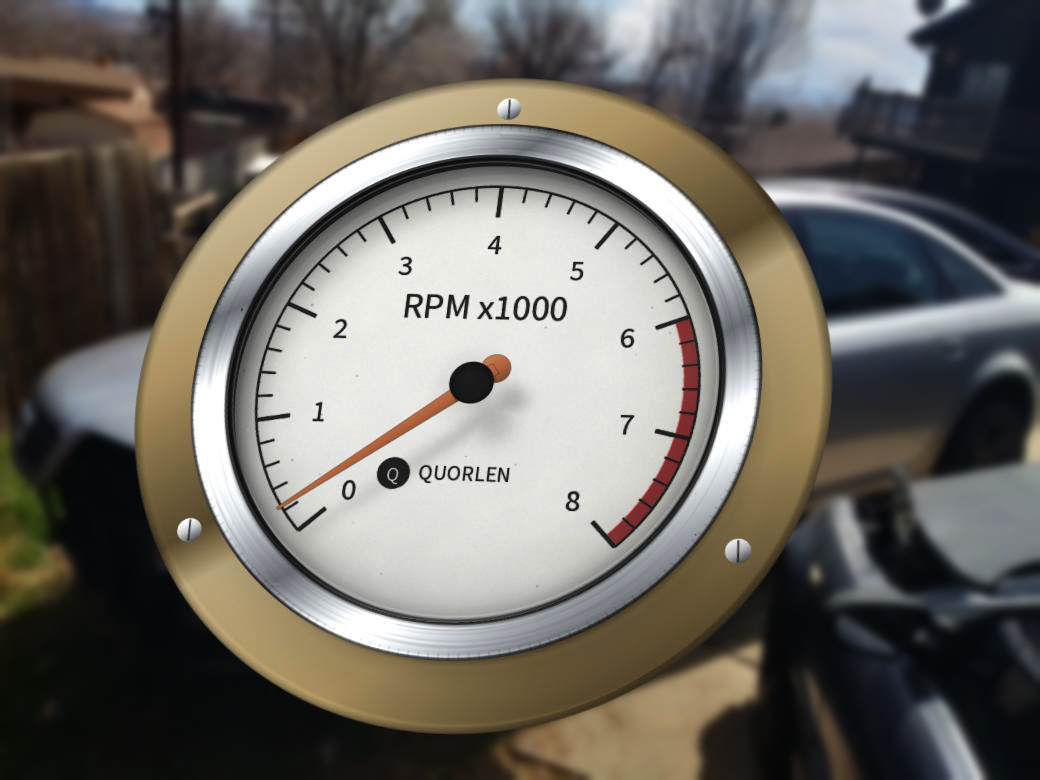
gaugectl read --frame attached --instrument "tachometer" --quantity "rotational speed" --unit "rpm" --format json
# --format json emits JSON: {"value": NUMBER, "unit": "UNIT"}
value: {"value": 200, "unit": "rpm"}
